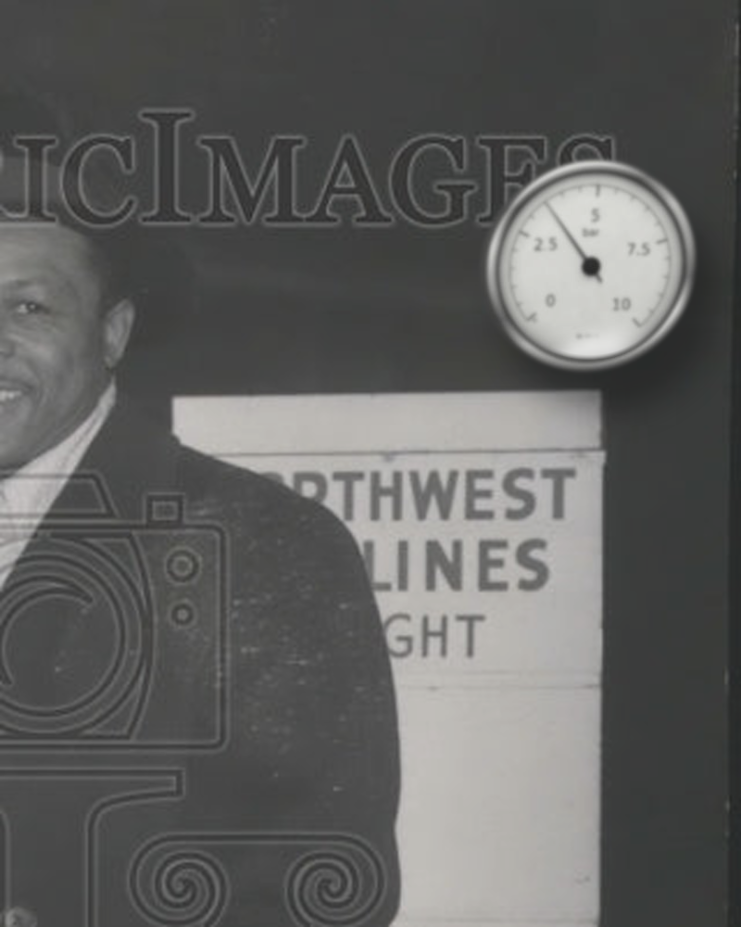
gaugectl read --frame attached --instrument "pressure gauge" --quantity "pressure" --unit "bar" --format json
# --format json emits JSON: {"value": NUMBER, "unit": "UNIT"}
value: {"value": 3.5, "unit": "bar"}
